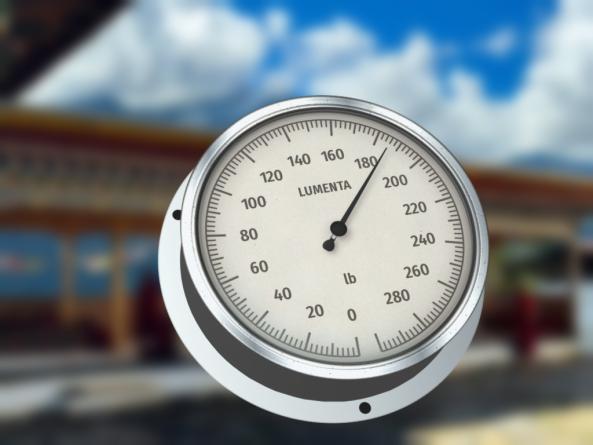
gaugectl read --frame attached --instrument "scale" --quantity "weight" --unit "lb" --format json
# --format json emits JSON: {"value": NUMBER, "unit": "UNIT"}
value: {"value": 186, "unit": "lb"}
